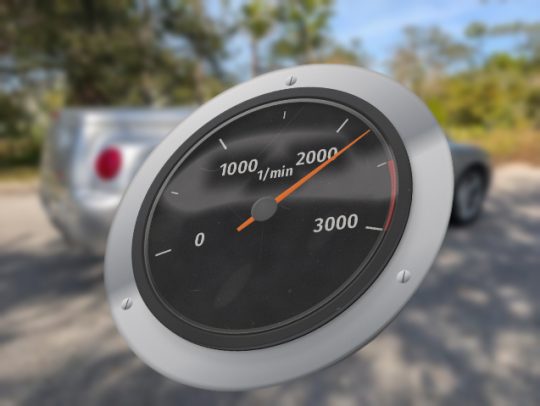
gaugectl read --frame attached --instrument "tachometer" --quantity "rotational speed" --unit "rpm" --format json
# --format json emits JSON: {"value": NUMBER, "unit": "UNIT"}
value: {"value": 2250, "unit": "rpm"}
